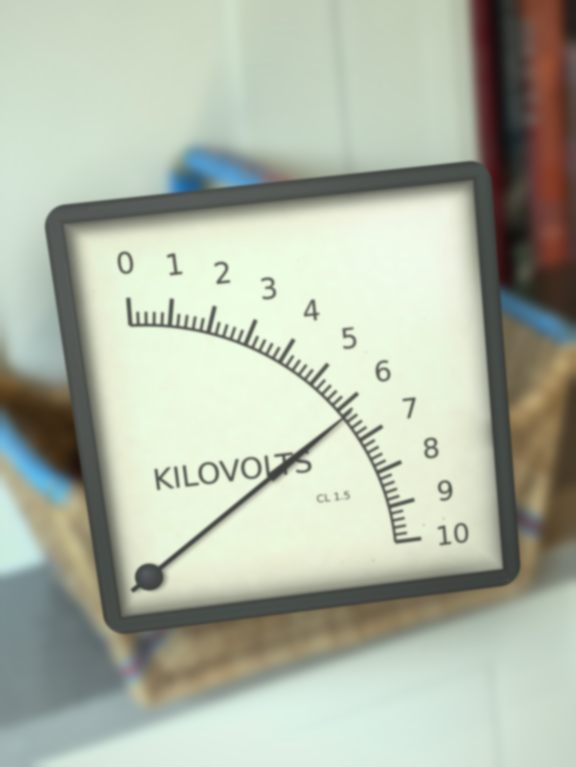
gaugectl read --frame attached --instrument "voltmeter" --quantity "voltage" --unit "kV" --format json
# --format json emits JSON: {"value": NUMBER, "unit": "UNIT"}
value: {"value": 6.2, "unit": "kV"}
